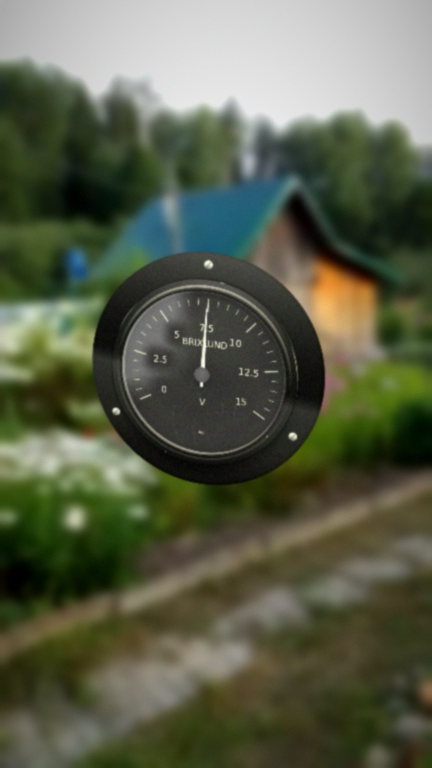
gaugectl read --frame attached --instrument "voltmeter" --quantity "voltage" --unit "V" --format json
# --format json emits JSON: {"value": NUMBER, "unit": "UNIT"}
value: {"value": 7.5, "unit": "V"}
